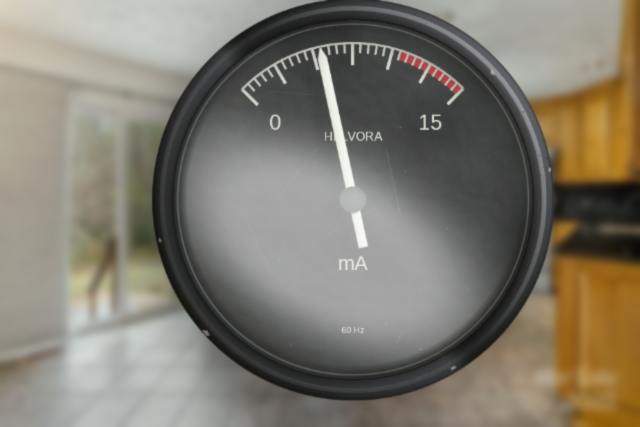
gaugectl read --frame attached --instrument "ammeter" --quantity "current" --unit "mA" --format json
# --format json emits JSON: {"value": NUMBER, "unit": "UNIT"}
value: {"value": 5.5, "unit": "mA"}
